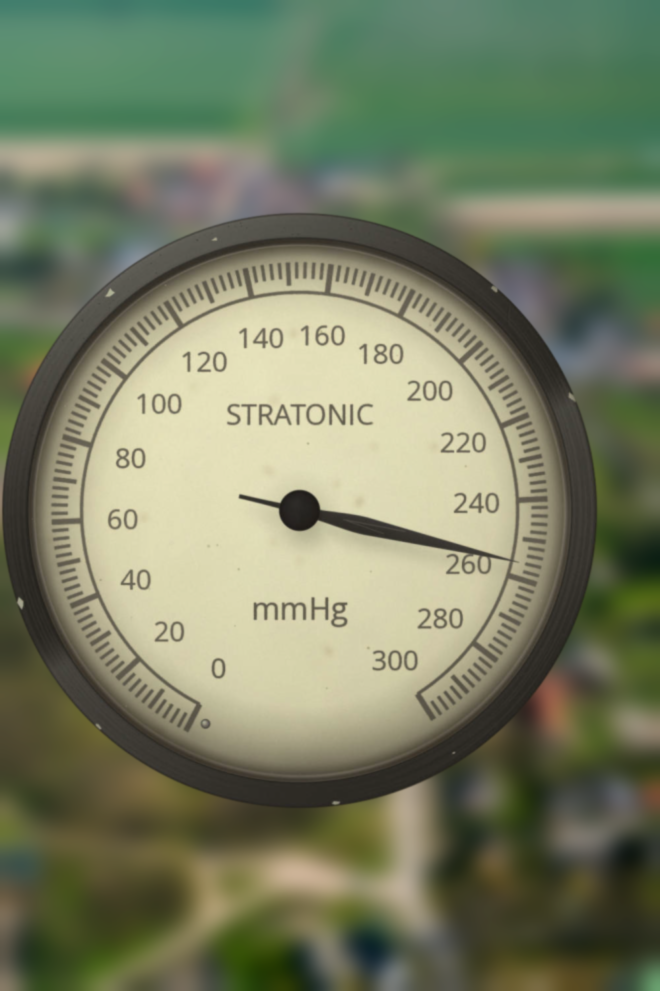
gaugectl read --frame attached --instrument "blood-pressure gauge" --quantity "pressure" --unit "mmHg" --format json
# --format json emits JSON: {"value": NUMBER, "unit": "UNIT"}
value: {"value": 256, "unit": "mmHg"}
